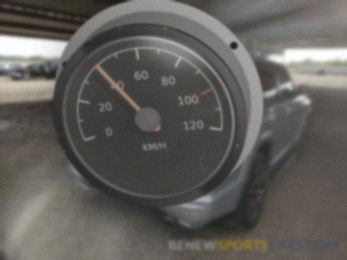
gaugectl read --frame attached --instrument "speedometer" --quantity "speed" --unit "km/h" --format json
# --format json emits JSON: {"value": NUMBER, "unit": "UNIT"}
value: {"value": 40, "unit": "km/h"}
